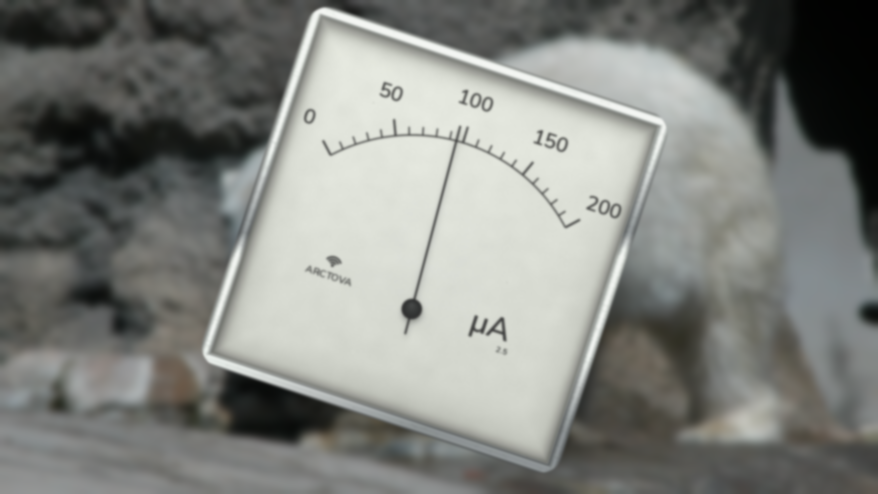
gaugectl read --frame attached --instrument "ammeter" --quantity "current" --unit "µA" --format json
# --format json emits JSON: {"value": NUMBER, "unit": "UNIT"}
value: {"value": 95, "unit": "µA"}
